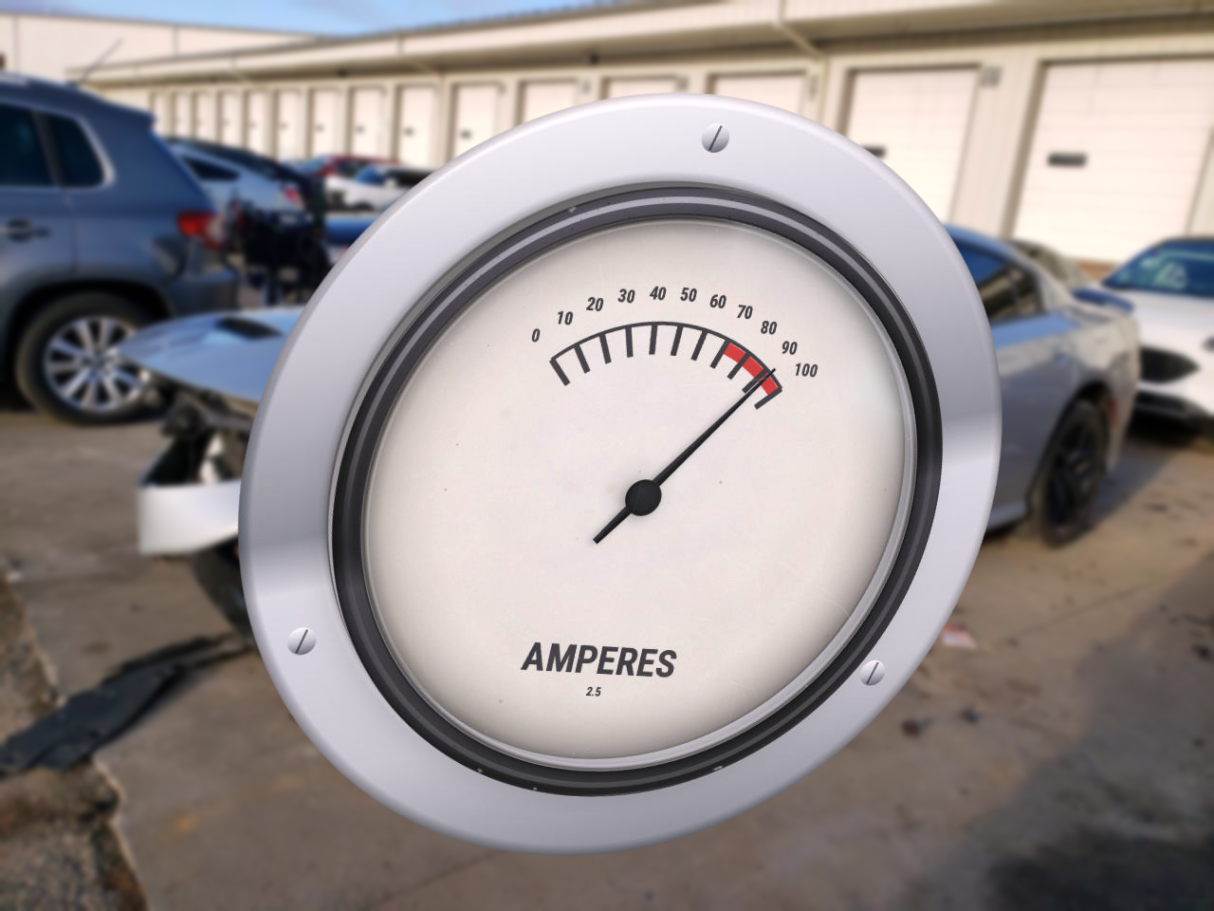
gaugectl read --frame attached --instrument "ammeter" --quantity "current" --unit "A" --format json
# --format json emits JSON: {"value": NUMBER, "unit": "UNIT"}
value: {"value": 90, "unit": "A"}
